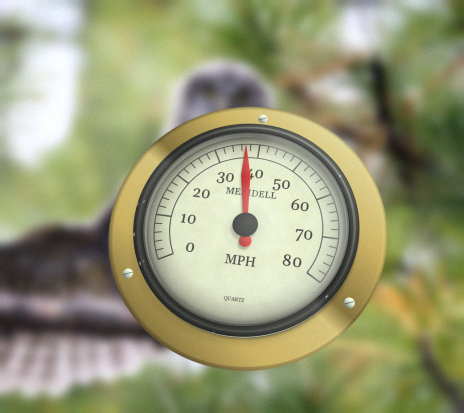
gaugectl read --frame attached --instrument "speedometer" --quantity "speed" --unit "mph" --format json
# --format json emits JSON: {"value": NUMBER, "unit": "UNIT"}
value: {"value": 37, "unit": "mph"}
